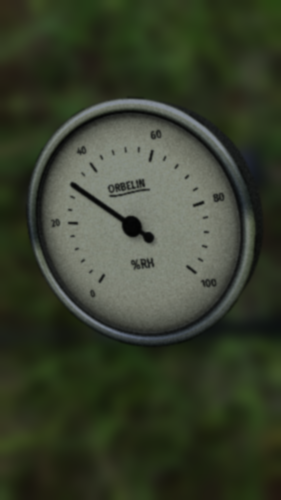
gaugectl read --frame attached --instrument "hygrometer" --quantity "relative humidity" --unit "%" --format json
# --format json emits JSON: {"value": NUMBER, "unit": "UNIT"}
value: {"value": 32, "unit": "%"}
